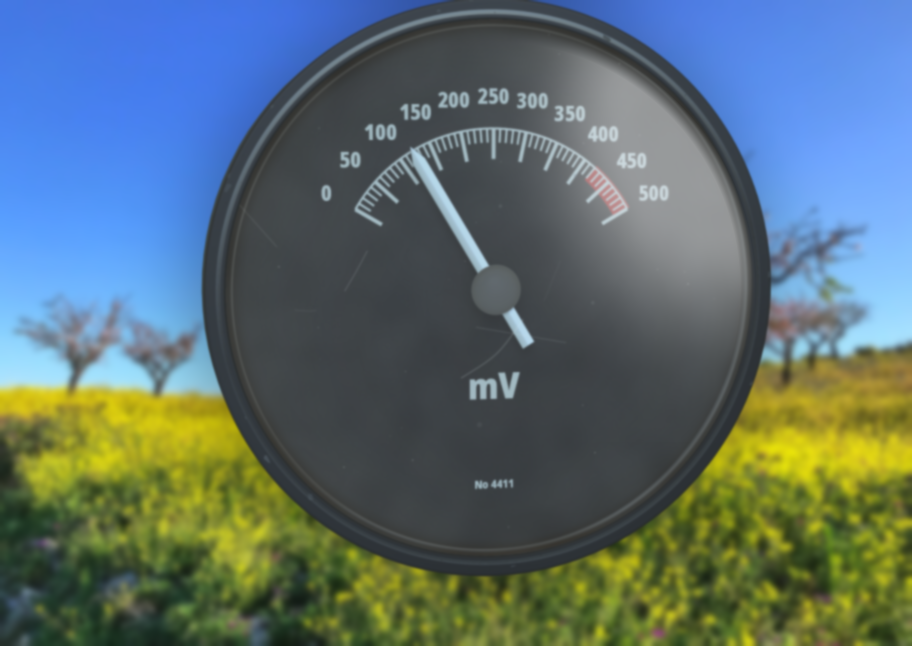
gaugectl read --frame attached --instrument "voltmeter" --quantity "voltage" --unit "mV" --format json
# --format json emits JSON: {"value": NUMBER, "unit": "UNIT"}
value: {"value": 120, "unit": "mV"}
